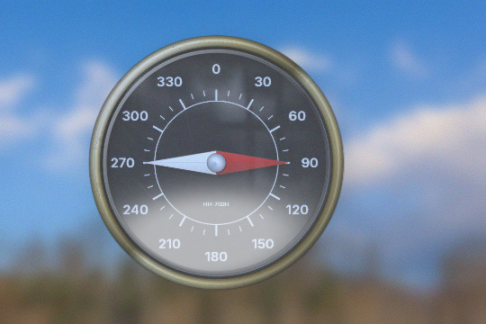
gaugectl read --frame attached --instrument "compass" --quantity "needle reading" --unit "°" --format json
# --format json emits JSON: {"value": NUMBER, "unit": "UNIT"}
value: {"value": 90, "unit": "°"}
